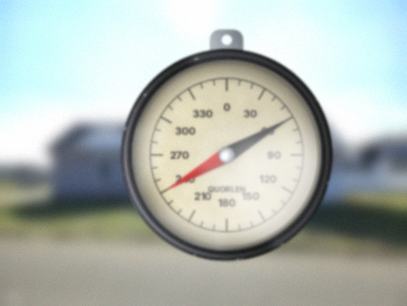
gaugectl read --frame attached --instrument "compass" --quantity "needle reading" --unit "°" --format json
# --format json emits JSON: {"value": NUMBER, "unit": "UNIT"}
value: {"value": 240, "unit": "°"}
